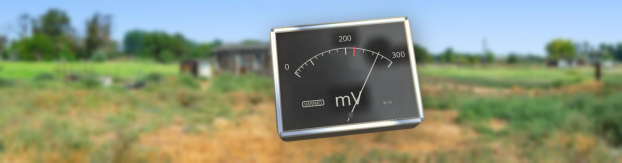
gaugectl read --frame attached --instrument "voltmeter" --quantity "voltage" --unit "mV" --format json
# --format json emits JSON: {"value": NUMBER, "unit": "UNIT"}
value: {"value": 270, "unit": "mV"}
